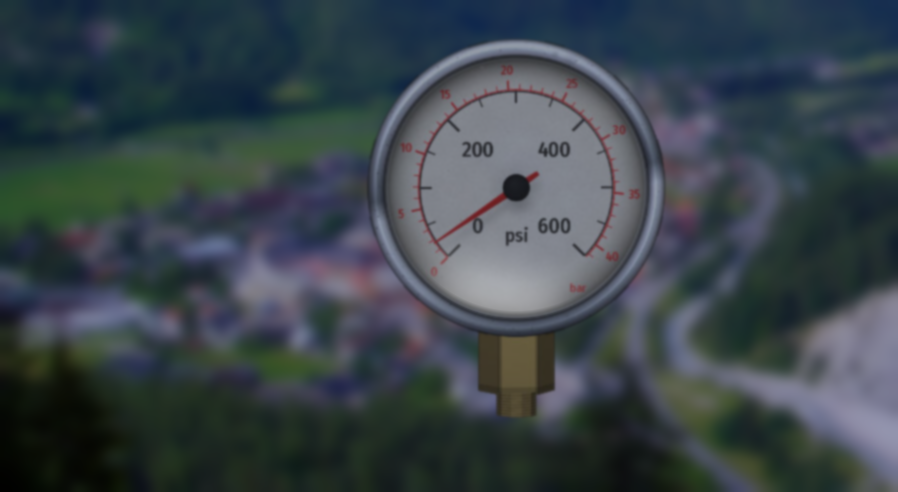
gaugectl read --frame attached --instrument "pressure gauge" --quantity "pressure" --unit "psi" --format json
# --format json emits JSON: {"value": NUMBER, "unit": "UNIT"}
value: {"value": 25, "unit": "psi"}
